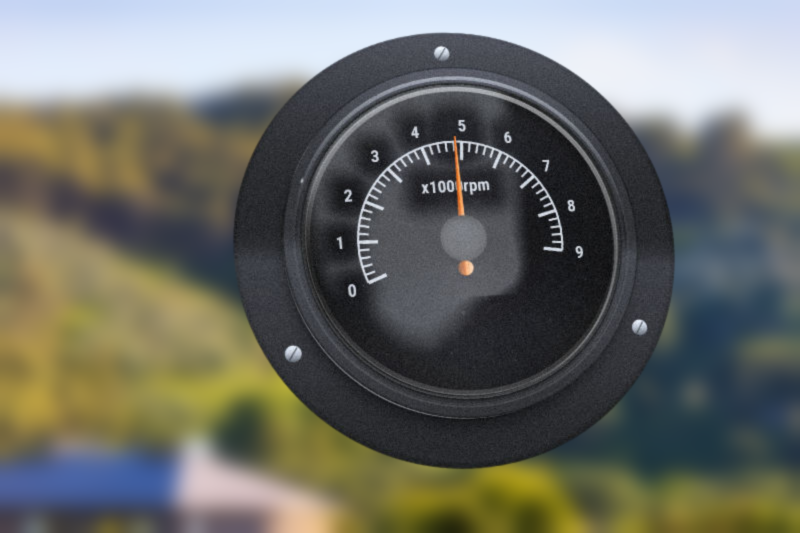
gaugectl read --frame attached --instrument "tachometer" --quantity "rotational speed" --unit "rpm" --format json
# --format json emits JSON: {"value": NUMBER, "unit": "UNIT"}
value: {"value": 4800, "unit": "rpm"}
